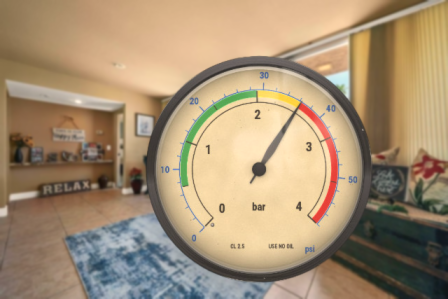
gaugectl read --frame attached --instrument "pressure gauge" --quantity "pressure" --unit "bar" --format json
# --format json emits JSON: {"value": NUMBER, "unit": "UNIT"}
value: {"value": 2.5, "unit": "bar"}
